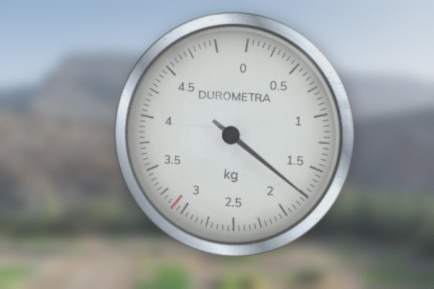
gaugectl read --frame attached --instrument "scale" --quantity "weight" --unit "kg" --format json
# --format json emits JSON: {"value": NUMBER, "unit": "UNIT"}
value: {"value": 1.75, "unit": "kg"}
